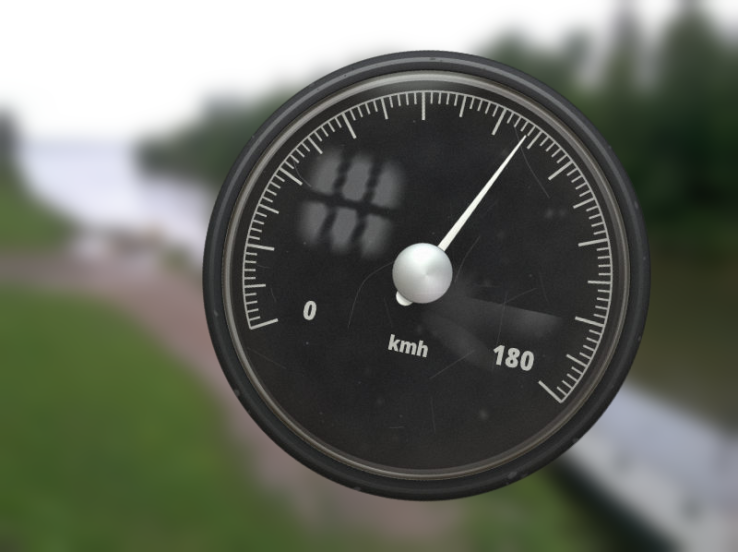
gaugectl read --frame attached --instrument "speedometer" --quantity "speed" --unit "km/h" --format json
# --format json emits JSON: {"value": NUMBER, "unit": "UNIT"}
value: {"value": 108, "unit": "km/h"}
